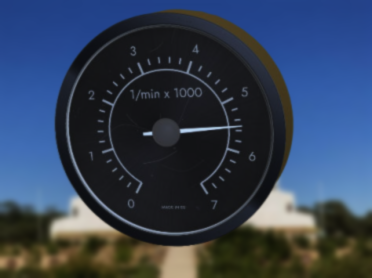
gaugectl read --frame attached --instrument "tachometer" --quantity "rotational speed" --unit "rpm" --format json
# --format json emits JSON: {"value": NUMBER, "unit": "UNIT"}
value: {"value": 5500, "unit": "rpm"}
